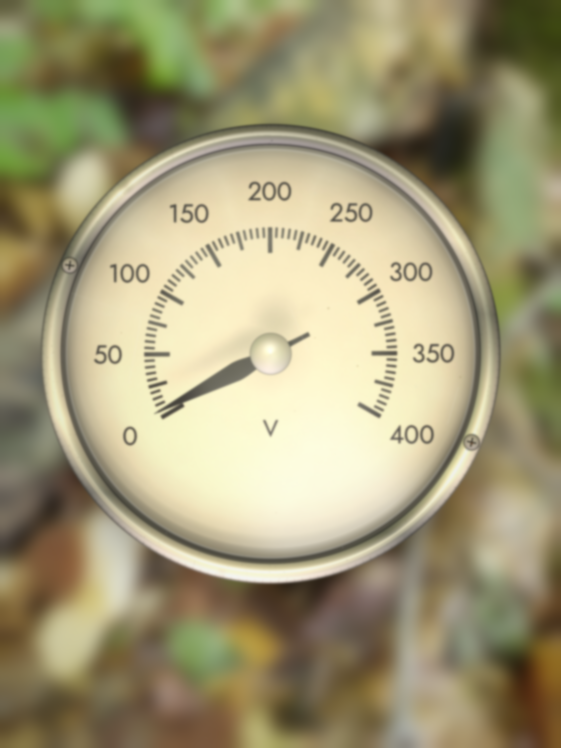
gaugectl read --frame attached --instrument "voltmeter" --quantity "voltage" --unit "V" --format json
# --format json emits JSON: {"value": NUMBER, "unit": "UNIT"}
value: {"value": 5, "unit": "V"}
